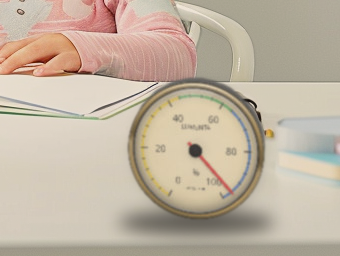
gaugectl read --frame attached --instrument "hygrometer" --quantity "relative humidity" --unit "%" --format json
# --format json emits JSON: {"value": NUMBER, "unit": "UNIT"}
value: {"value": 96, "unit": "%"}
